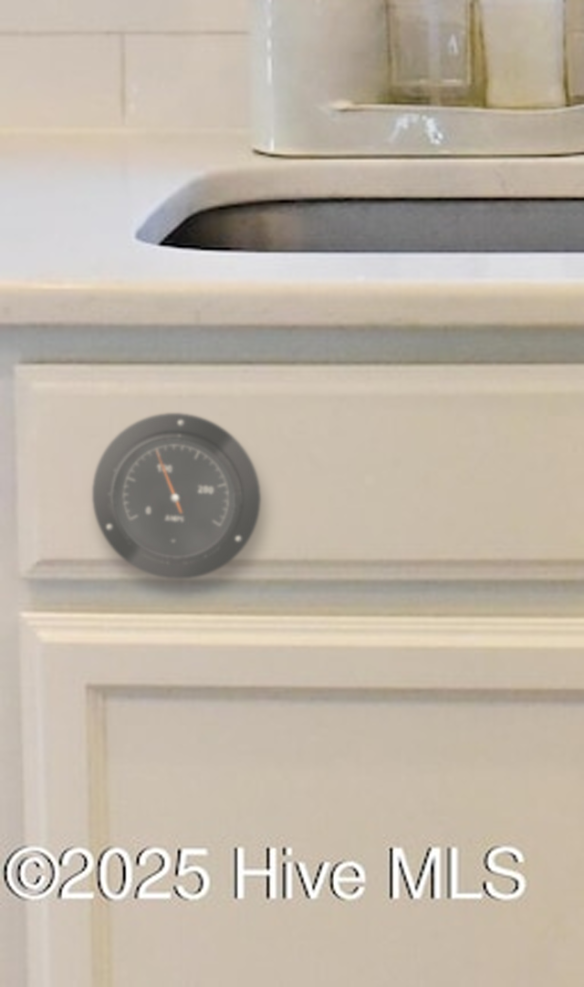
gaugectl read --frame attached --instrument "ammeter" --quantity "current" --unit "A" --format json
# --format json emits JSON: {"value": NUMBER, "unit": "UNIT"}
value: {"value": 100, "unit": "A"}
